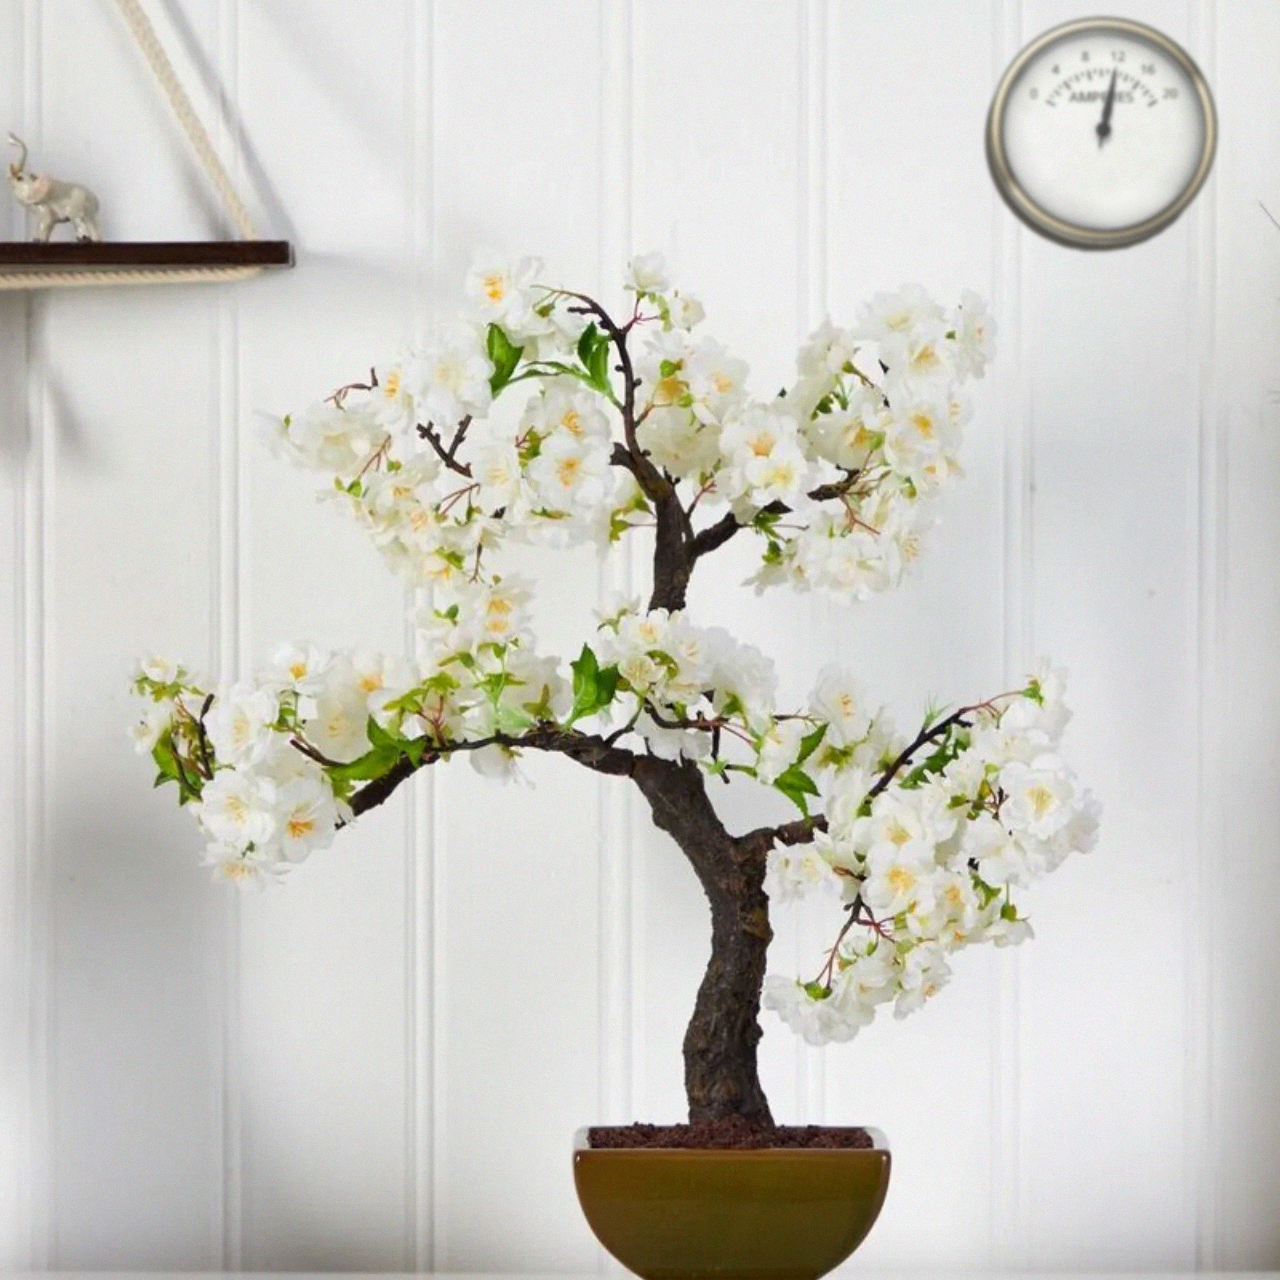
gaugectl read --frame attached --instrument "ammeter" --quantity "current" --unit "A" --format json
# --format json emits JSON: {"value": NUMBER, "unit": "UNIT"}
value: {"value": 12, "unit": "A"}
